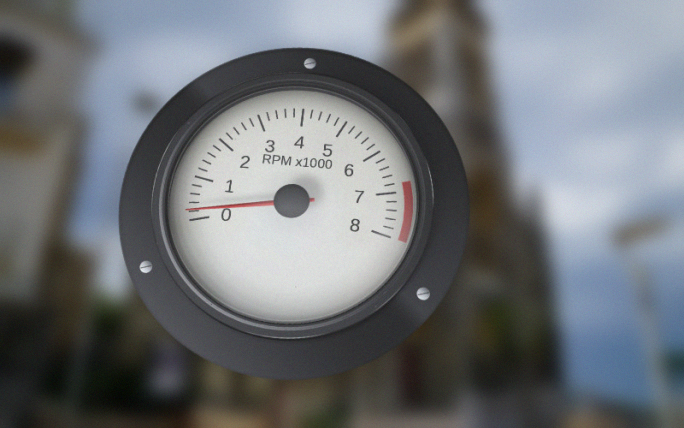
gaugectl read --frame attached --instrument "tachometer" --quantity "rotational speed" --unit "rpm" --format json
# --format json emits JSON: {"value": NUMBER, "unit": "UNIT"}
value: {"value": 200, "unit": "rpm"}
